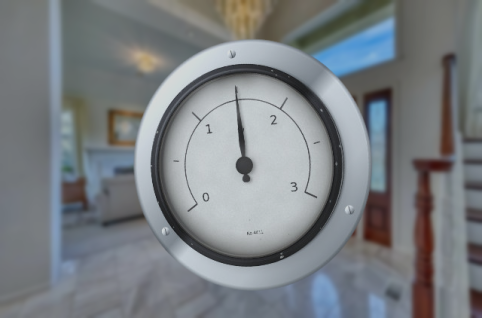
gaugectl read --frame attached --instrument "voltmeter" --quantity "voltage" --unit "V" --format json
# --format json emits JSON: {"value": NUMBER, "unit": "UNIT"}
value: {"value": 1.5, "unit": "V"}
